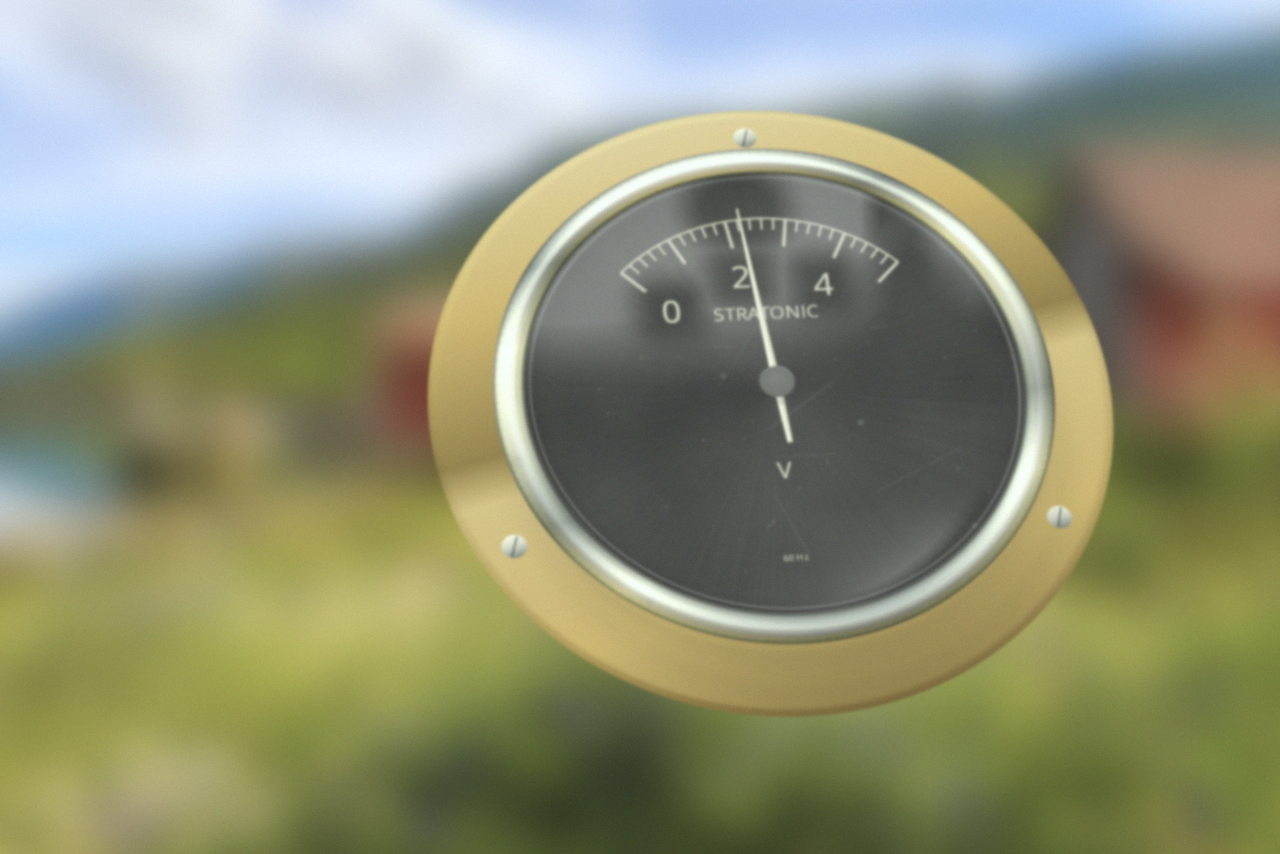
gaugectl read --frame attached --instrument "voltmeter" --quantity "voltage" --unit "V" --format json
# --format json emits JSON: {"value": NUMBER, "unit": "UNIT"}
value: {"value": 2.2, "unit": "V"}
